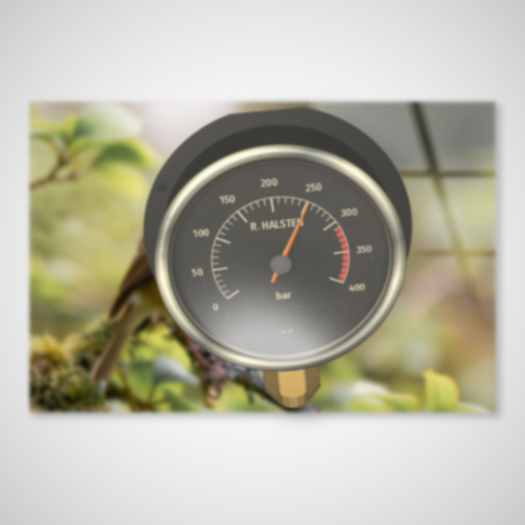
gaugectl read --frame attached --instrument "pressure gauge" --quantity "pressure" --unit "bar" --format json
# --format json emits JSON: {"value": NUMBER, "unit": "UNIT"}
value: {"value": 250, "unit": "bar"}
